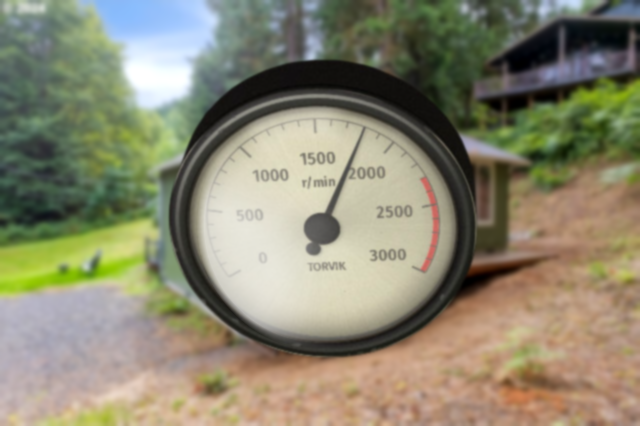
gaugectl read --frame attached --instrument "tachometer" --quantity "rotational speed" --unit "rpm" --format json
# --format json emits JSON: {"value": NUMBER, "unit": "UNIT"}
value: {"value": 1800, "unit": "rpm"}
